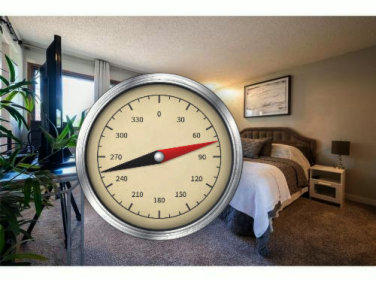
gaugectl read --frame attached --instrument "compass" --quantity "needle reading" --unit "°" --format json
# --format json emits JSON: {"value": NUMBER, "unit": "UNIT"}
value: {"value": 75, "unit": "°"}
